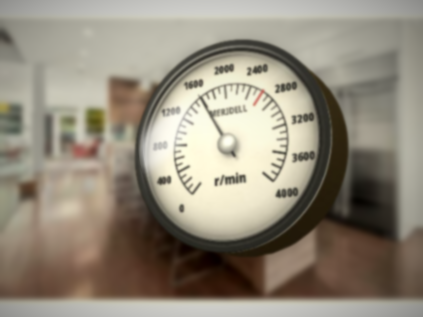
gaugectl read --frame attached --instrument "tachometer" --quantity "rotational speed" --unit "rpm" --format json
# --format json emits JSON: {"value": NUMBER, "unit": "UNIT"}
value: {"value": 1600, "unit": "rpm"}
